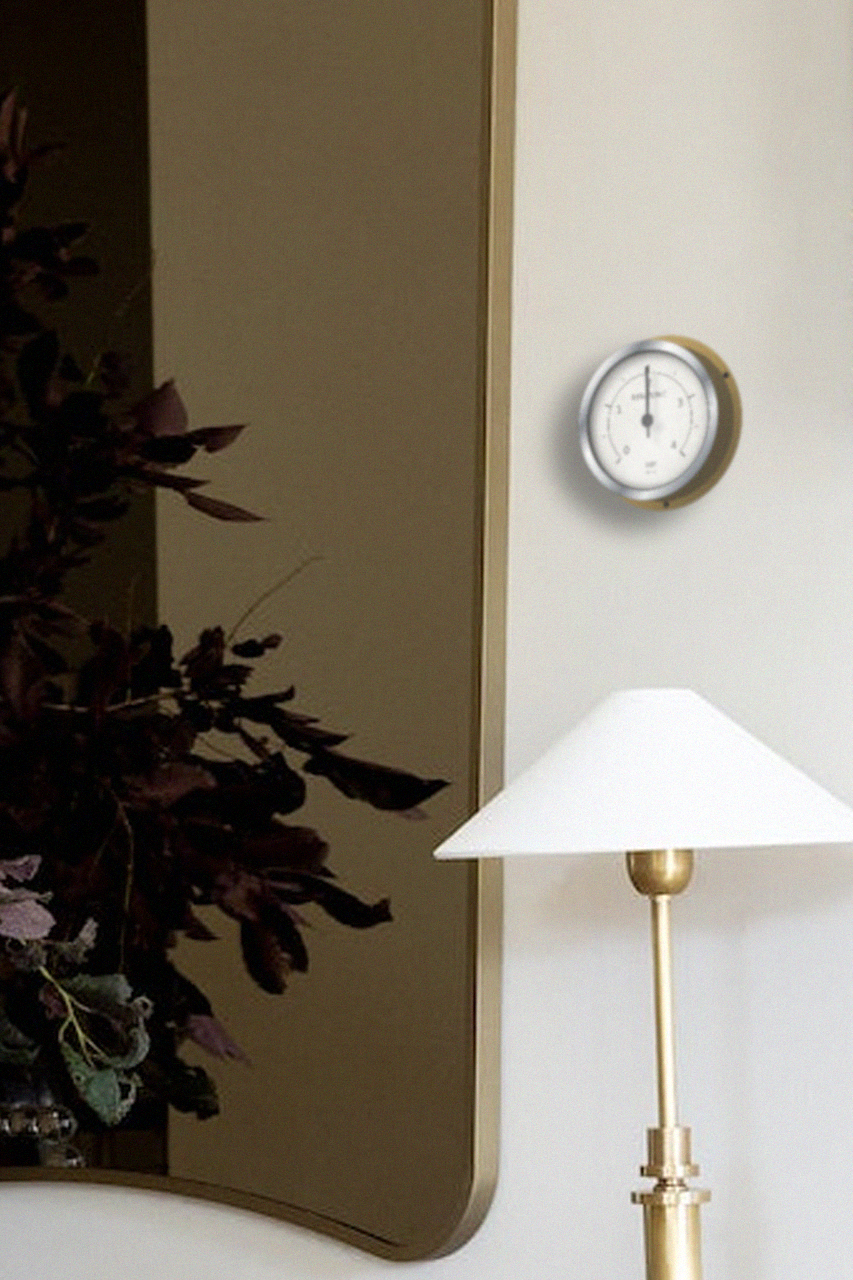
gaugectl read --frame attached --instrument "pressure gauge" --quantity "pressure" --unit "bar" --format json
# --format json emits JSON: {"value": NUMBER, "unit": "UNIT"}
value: {"value": 2, "unit": "bar"}
